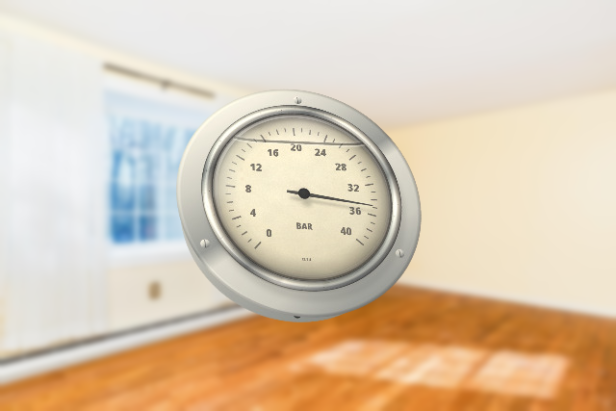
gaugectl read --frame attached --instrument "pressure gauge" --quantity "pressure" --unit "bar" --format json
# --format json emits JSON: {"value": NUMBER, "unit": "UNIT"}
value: {"value": 35, "unit": "bar"}
